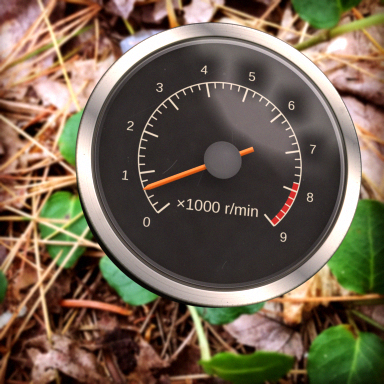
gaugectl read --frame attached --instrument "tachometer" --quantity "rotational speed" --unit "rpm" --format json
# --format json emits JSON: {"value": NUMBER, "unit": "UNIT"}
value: {"value": 600, "unit": "rpm"}
